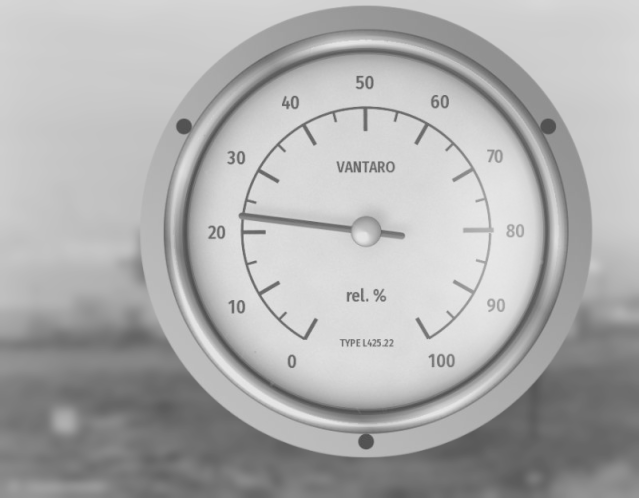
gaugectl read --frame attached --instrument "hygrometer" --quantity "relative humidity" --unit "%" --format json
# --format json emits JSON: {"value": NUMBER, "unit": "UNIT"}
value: {"value": 22.5, "unit": "%"}
